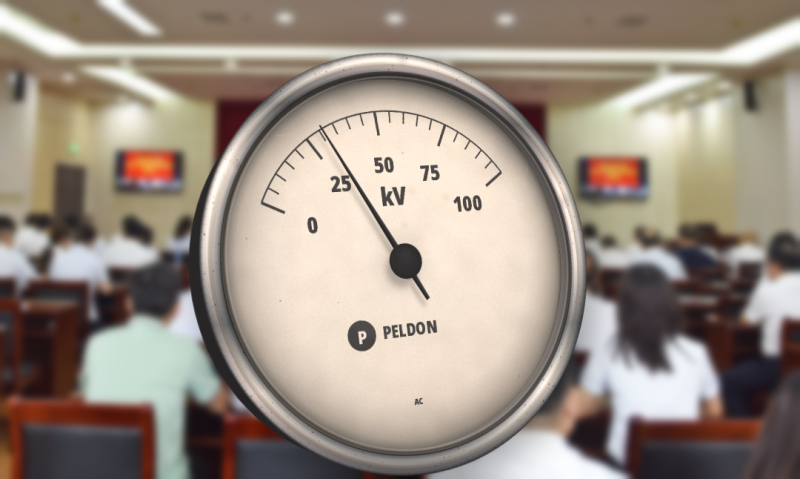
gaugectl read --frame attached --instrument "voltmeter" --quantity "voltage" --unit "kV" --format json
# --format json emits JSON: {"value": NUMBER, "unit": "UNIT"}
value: {"value": 30, "unit": "kV"}
